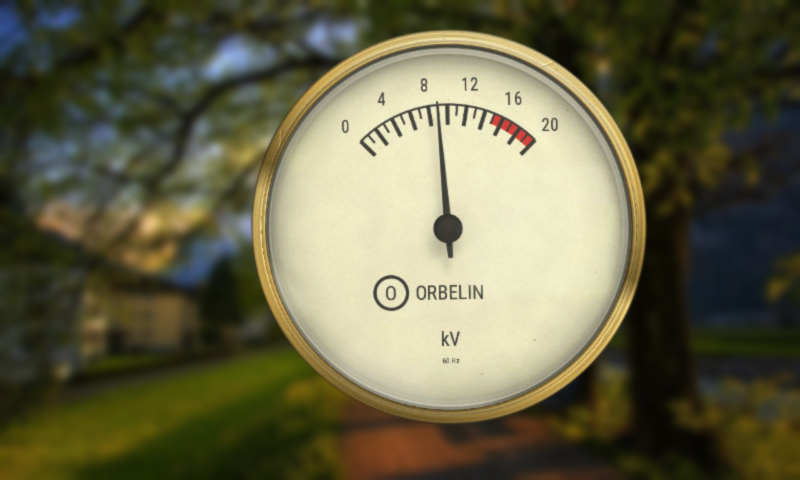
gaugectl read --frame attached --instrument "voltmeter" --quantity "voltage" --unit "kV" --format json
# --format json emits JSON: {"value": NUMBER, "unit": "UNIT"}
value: {"value": 9, "unit": "kV"}
